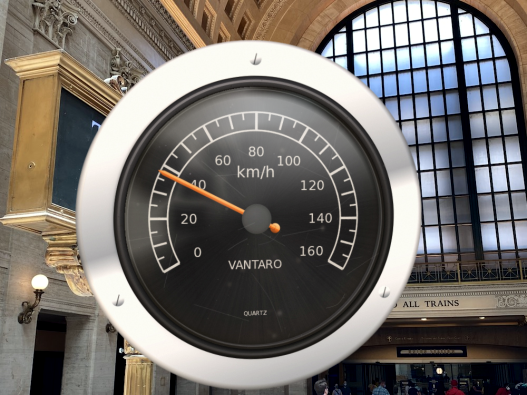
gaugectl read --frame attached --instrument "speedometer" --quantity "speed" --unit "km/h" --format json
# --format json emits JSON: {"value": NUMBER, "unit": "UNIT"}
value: {"value": 37.5, "unit": "km/h"}
